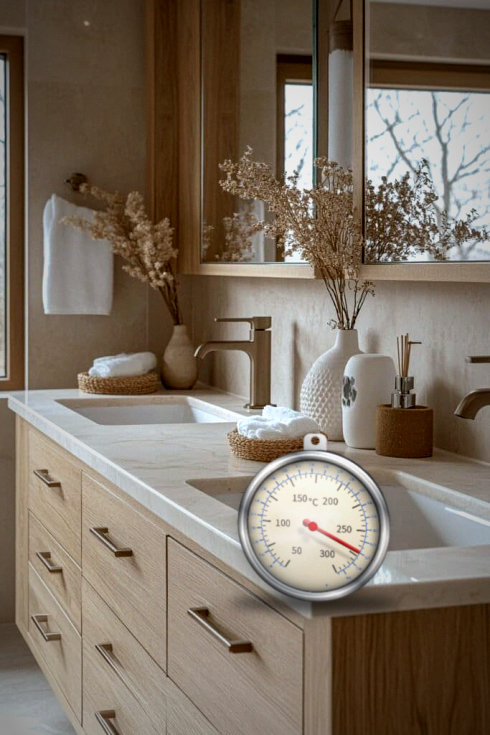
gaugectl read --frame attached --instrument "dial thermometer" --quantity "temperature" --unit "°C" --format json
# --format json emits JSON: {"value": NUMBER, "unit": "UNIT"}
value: {"value": 270, "unit": "°C"}
